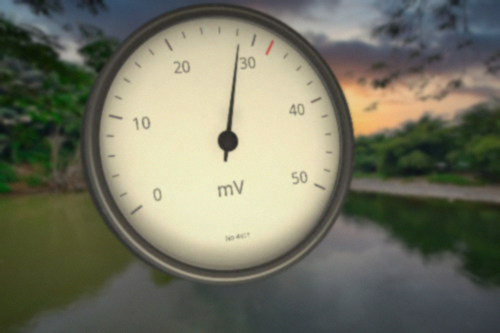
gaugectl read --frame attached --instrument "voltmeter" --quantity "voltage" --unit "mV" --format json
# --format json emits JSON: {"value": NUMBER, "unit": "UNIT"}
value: {"value": 28, "unit": "mV"}
